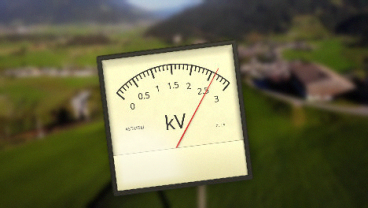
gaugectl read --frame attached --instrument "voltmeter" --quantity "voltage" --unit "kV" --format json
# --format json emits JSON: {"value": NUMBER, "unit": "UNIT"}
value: {"value": 2.6, "unit": "kV"}
